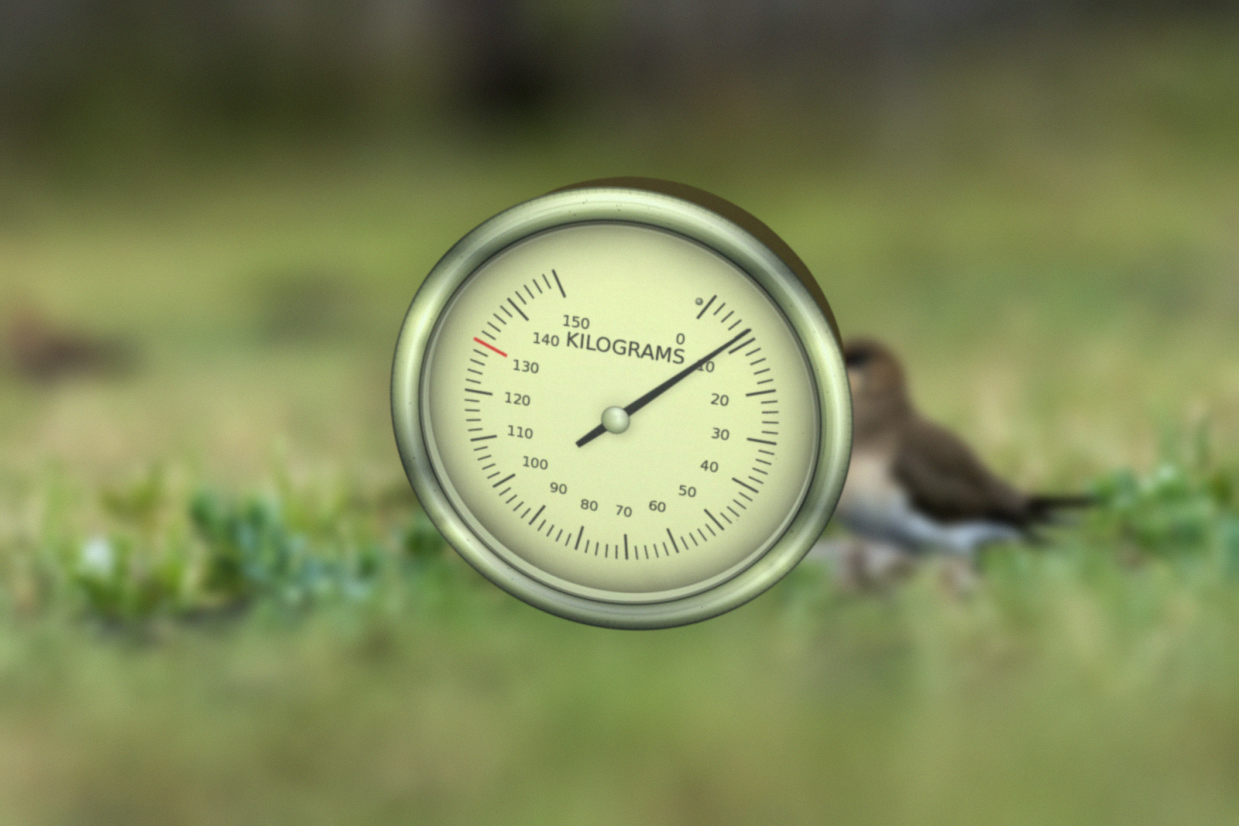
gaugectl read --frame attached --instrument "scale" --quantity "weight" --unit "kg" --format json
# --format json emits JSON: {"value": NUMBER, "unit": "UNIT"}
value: {"value": 8, "unit": "kg"}
